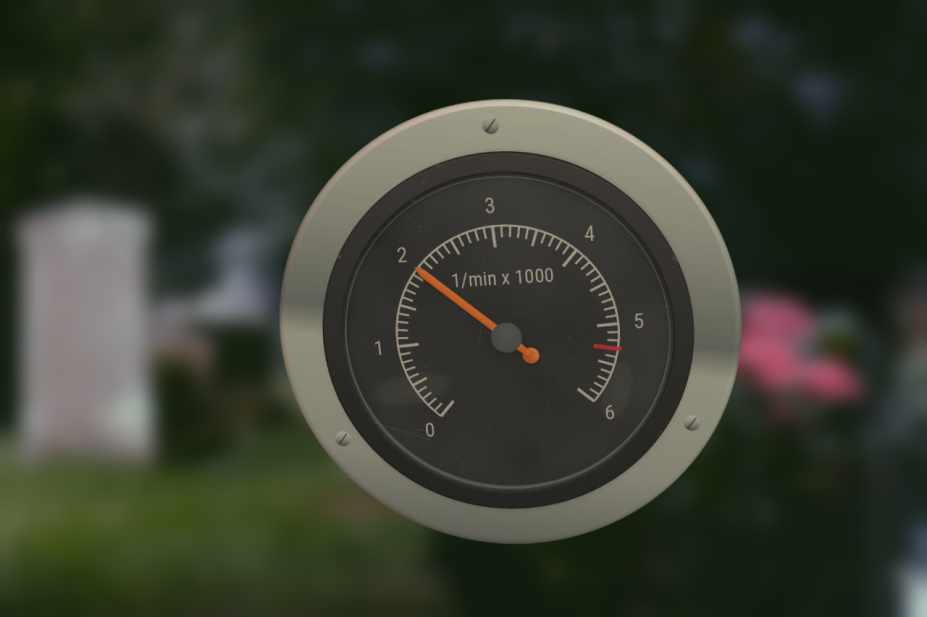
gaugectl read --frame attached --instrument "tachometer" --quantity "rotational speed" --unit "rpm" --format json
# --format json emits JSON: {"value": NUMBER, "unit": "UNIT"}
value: {"value": 2000, "unit": "rpm"}
